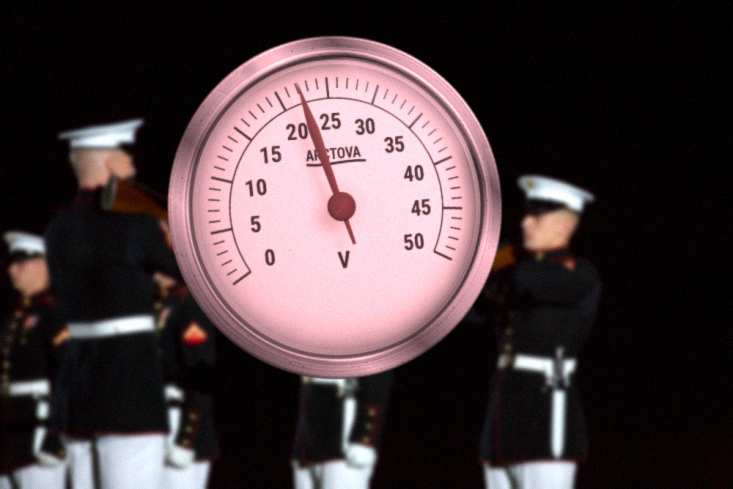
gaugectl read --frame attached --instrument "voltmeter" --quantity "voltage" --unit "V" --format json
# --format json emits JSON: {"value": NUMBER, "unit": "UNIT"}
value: {"value": 22, "unit": "V"}
